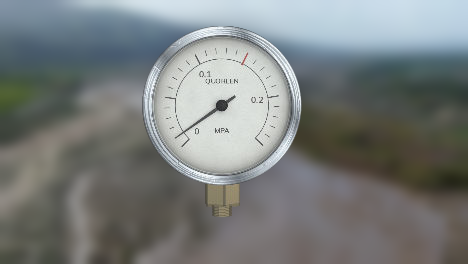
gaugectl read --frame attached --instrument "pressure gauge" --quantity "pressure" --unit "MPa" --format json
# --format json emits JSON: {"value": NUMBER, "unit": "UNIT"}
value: {"value": 0.01, "unit": "MPa"}
